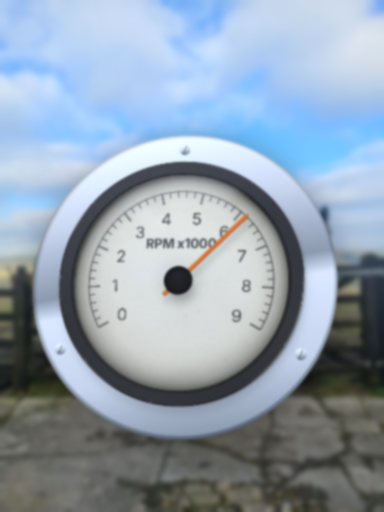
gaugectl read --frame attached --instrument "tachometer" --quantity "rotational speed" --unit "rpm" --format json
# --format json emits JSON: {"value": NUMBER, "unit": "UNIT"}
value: {"value": 6200, "unit": "rpm"}
